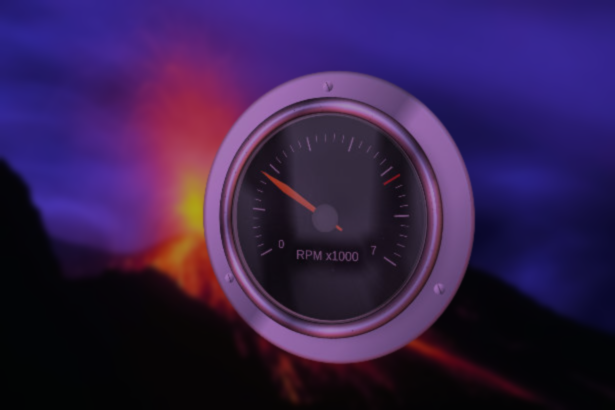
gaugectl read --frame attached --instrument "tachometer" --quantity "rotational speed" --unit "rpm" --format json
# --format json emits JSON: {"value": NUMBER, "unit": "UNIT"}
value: {"value": 1800, "unit": "rpm"}
